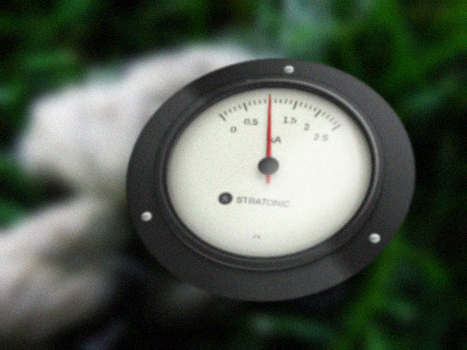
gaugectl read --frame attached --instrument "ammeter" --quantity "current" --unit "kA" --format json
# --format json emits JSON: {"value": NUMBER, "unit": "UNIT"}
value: {"value": 1, "unit": "kA"}
